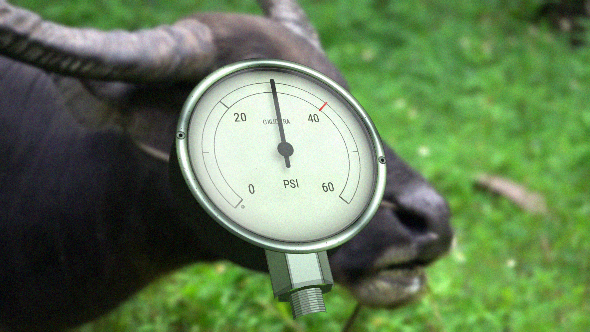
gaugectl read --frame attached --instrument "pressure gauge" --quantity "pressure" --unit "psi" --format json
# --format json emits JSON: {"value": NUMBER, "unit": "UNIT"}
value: {"value": 30, "unit": "psi"}
